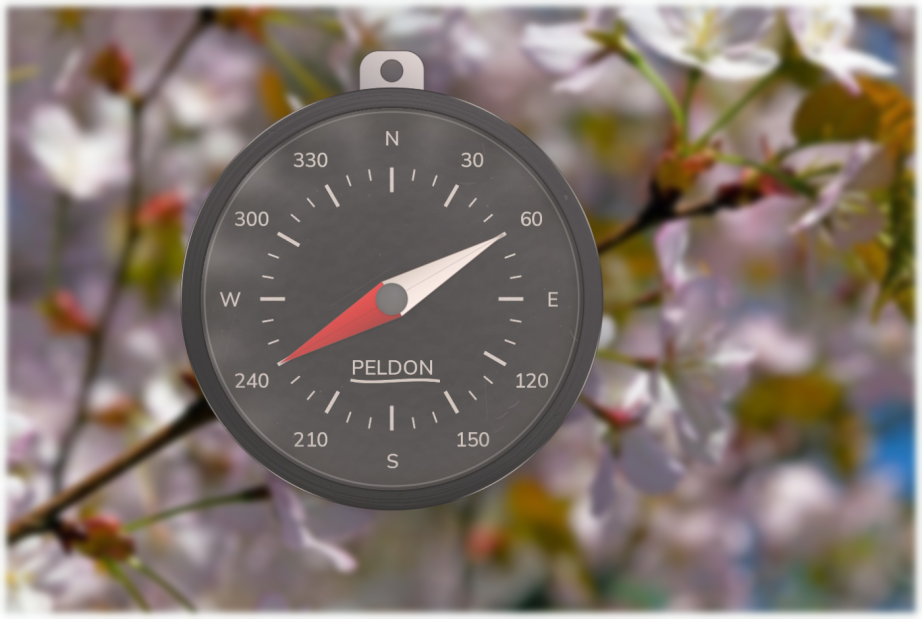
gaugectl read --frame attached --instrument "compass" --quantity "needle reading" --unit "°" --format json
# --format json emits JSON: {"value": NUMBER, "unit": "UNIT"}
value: {"value": 240, "unit": "°"}
